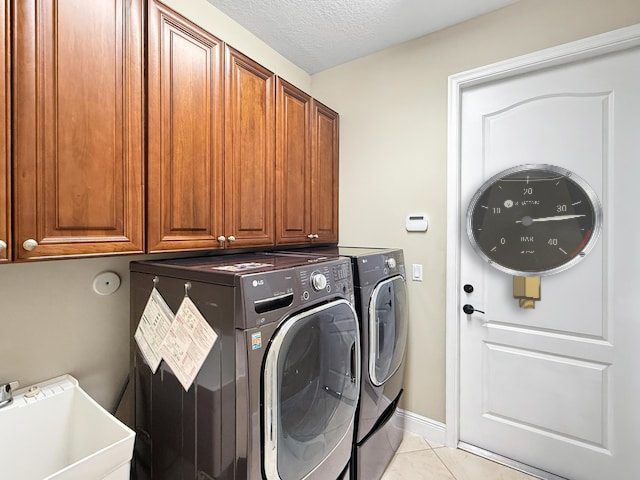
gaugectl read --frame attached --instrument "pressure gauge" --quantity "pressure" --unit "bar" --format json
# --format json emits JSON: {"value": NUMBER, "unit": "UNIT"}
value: {"value": 32.5, "unit": "bar"}
